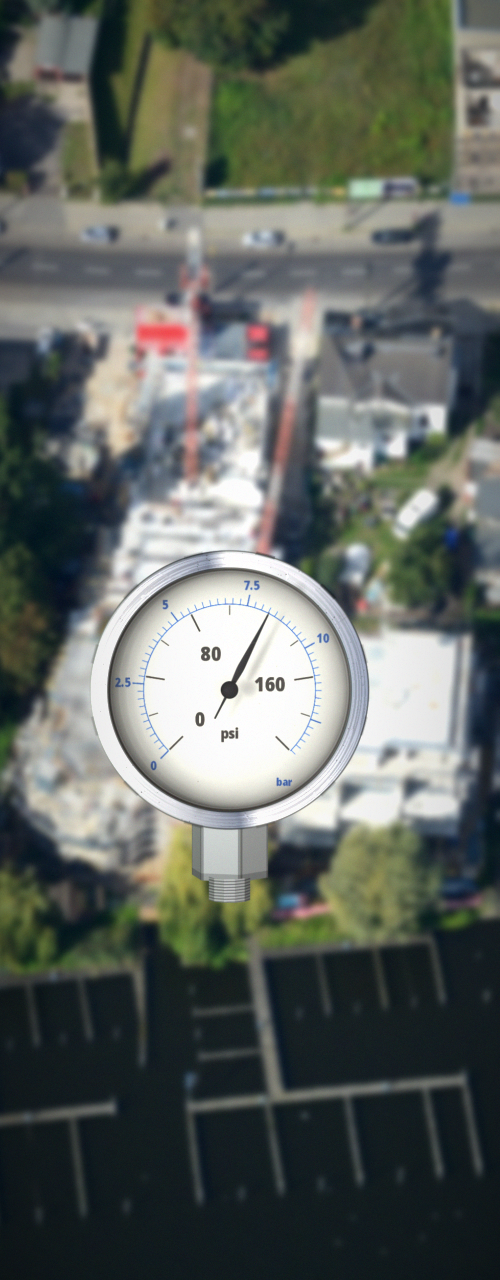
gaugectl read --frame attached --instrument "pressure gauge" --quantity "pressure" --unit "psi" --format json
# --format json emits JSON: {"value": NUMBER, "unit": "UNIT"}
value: {"value": 120, "unit": "psi"}
